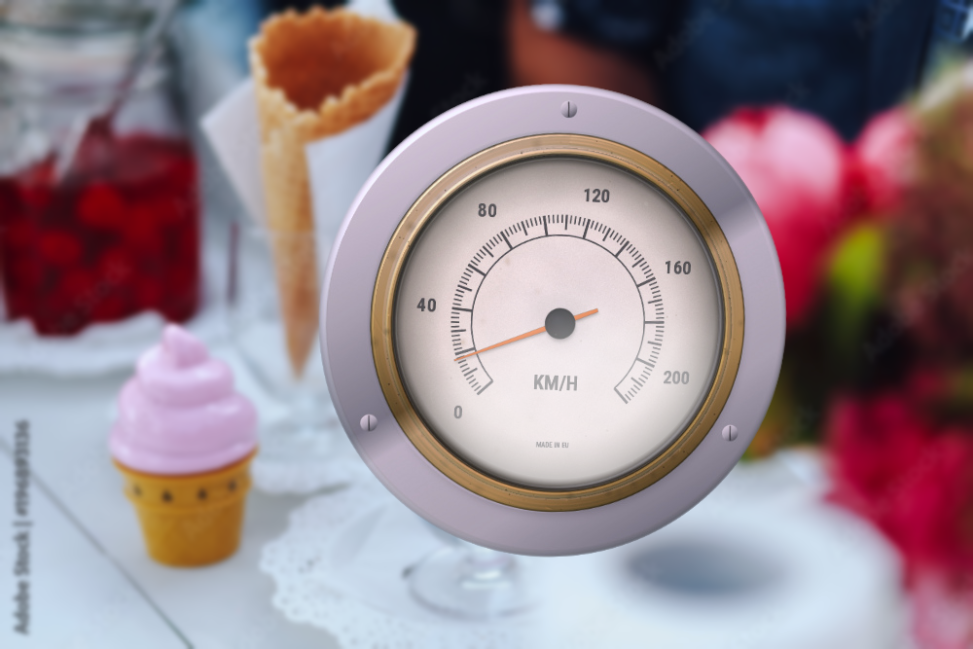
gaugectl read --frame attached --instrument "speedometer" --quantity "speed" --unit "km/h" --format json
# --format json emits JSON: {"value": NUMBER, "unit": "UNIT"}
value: {"value": 18, "unit": "km/h"}
